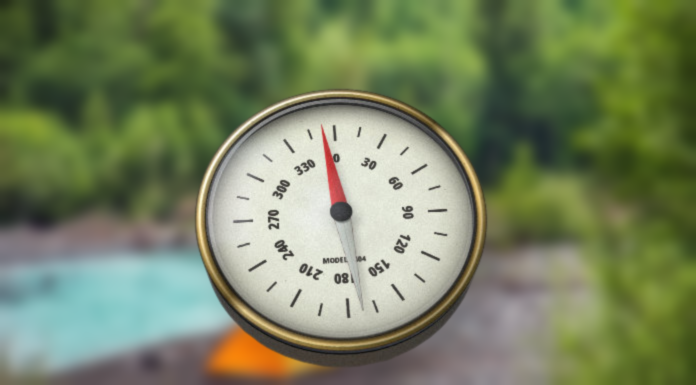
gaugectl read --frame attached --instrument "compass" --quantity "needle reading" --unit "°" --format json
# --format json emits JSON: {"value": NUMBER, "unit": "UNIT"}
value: {"value": 352.5, "unit": "°"}
